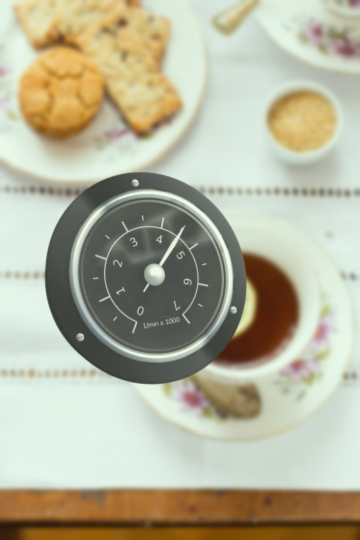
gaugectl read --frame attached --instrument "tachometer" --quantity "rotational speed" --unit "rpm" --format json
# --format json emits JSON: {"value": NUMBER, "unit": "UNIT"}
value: {"value": 4500, "unit": "rpm"}
